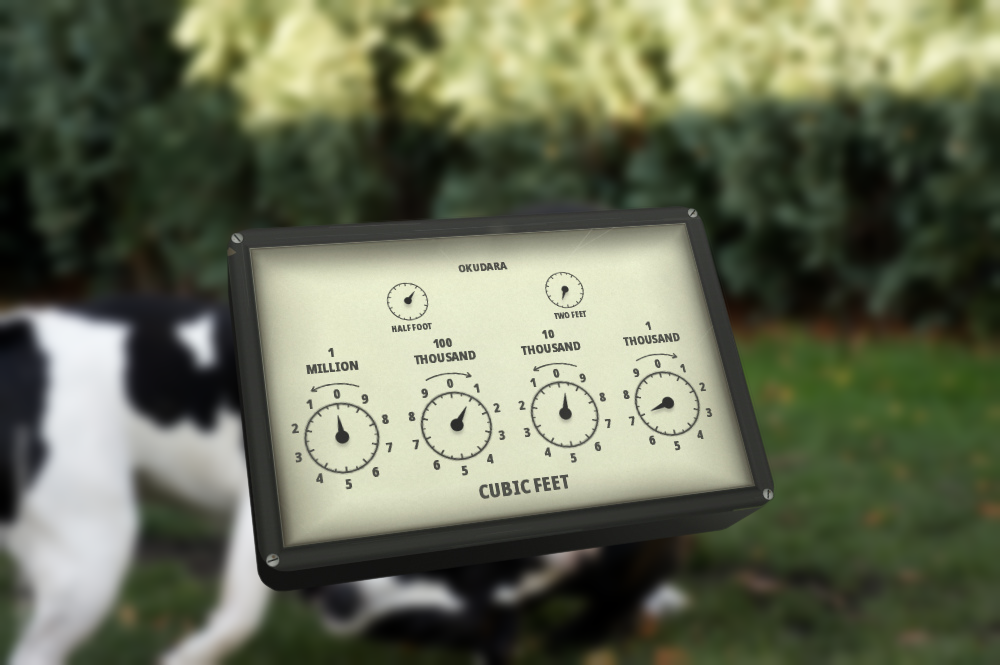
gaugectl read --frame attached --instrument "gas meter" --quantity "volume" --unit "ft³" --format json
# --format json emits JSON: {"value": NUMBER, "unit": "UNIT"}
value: {"value": 9700, "unit": "ft³"}
